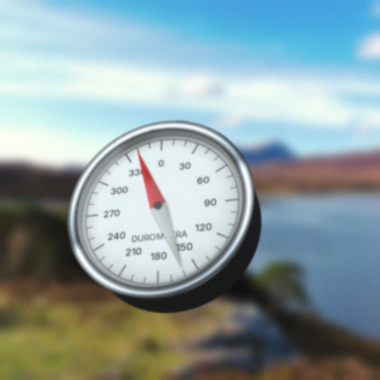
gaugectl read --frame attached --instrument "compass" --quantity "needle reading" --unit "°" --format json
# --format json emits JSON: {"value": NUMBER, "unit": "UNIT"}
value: {"value": 340, "unit": "°"}
